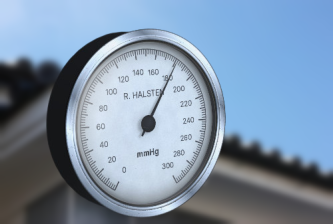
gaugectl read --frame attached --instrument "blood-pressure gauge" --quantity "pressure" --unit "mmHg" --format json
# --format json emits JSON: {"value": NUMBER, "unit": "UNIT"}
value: {"value": 180, "unit": "mmHg"}
